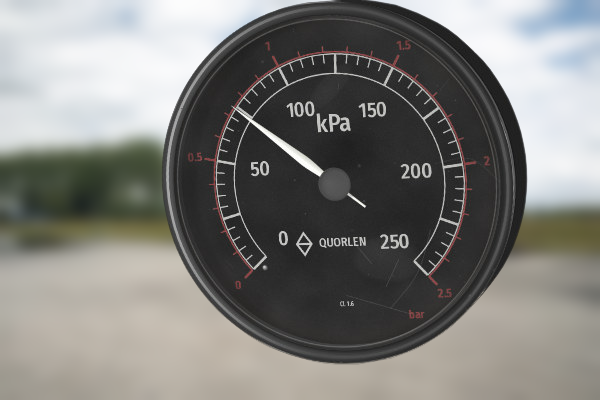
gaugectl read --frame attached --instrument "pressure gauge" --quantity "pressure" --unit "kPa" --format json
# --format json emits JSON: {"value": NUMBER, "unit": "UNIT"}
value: {"value": 75, "unit": "kPa"}
